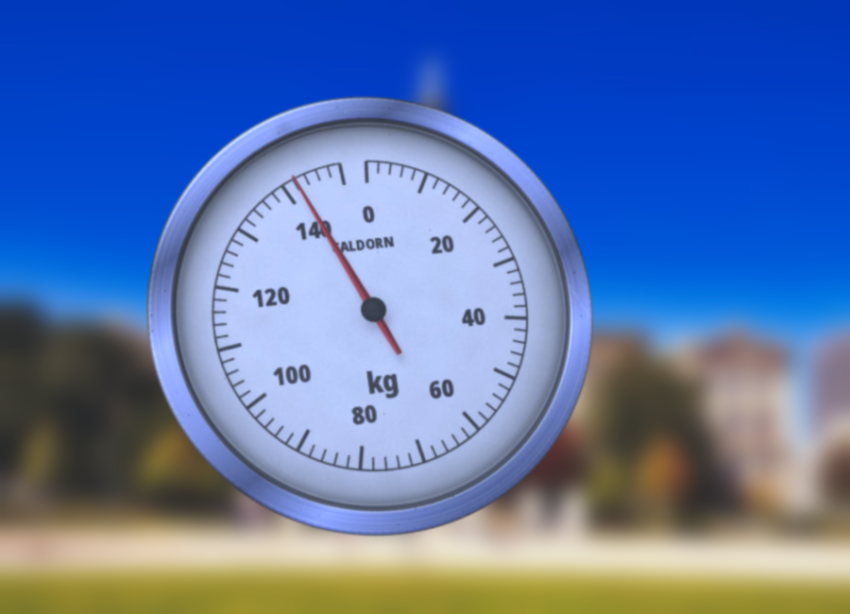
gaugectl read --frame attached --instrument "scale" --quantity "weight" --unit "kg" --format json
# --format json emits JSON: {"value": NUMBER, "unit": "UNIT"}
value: {"value": 142, "unit": "kg"}
